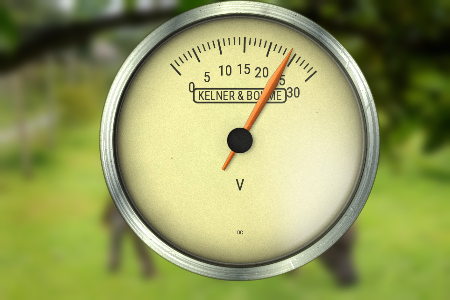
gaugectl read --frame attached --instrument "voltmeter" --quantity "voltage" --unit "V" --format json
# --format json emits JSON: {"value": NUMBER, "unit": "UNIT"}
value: {"value": 24, "unit": "V"}
